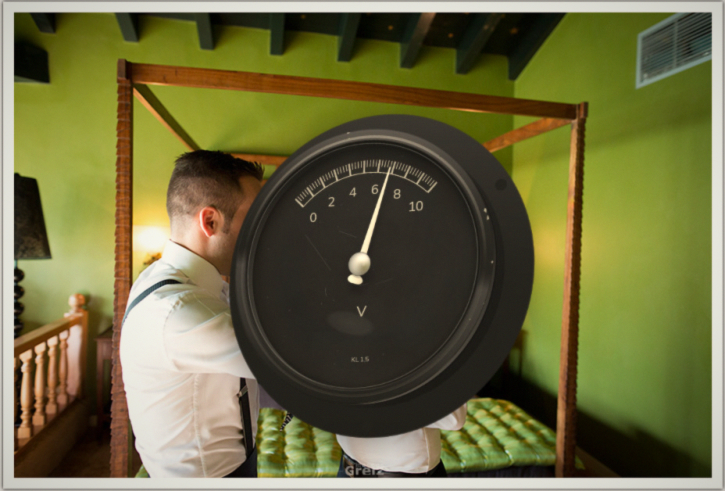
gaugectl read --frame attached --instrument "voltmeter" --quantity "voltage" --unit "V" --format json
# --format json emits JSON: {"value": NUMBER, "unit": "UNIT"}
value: {"value": 7, "unit": "V"}
